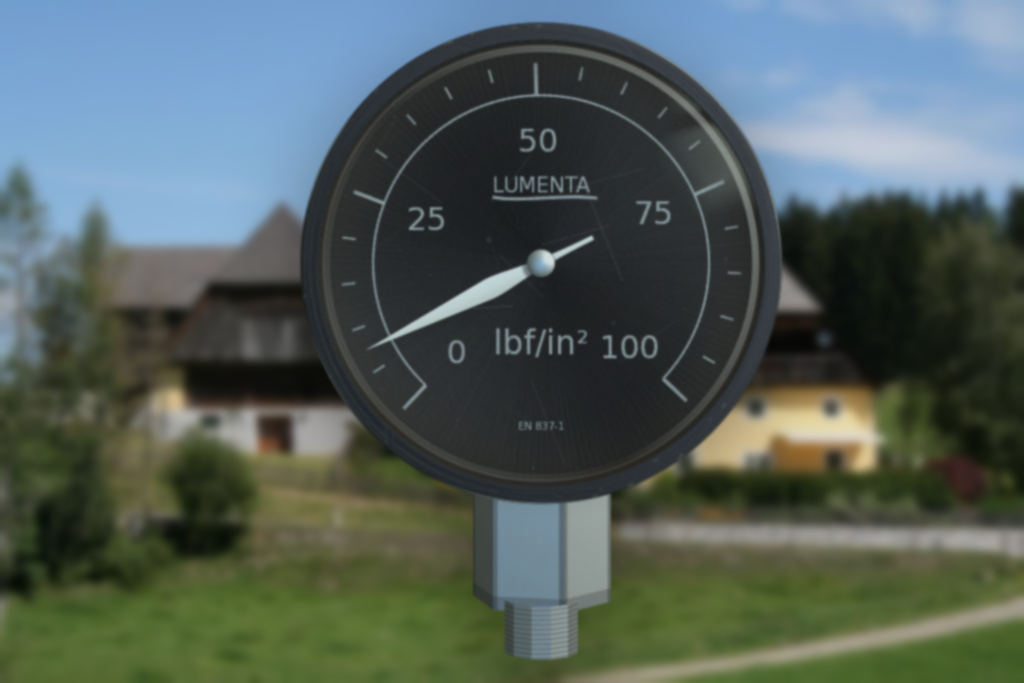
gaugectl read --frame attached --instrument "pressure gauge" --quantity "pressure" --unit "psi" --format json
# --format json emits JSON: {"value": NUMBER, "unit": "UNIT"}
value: {"value": 7.5, "unit": "psi"}
